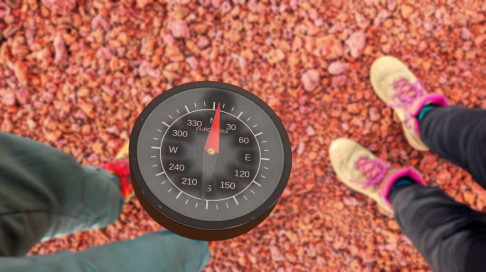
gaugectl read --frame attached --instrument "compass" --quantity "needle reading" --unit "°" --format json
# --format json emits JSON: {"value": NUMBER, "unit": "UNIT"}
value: {"value": 5, "unit": "°"}
